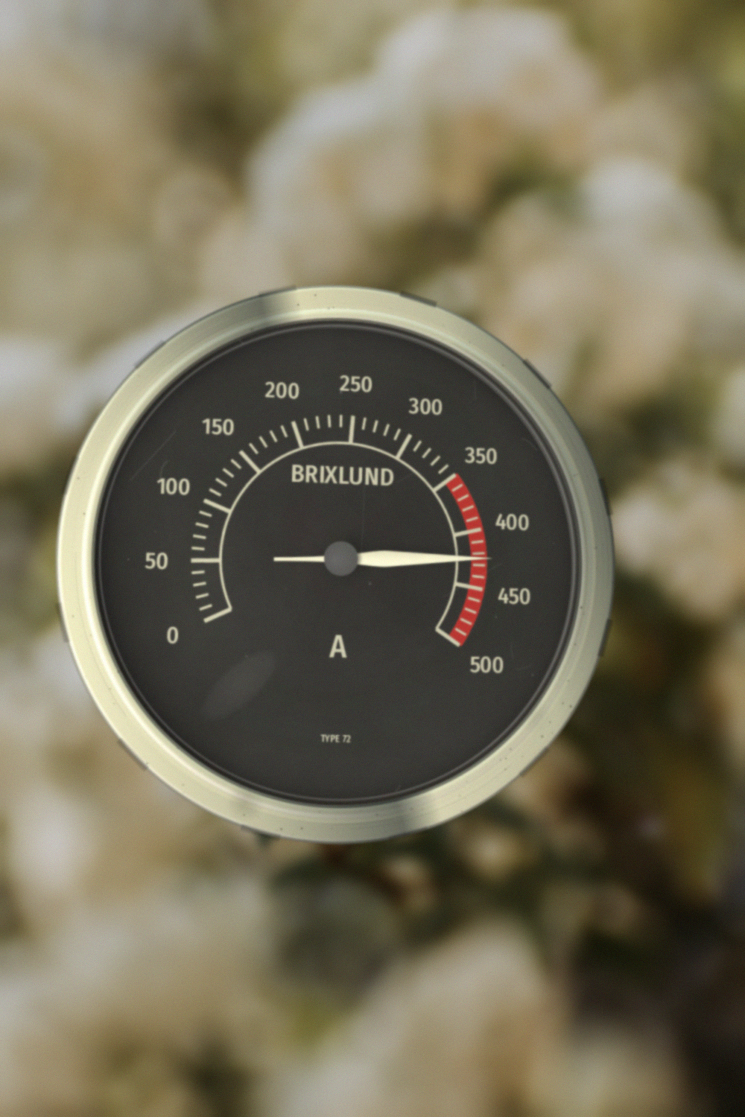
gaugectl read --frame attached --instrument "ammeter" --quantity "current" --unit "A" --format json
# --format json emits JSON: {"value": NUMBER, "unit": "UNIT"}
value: {"value": 425, "unit": "A"}
